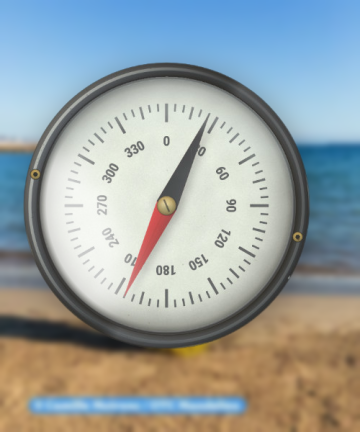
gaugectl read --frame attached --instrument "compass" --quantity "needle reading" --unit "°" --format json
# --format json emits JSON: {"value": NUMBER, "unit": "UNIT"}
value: {"value": 205, "unit": "°"}
